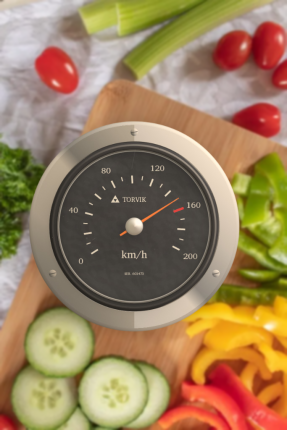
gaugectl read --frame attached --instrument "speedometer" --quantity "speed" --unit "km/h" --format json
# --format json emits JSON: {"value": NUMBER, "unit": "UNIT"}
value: {"value": 150, "unit": "km/h"}
